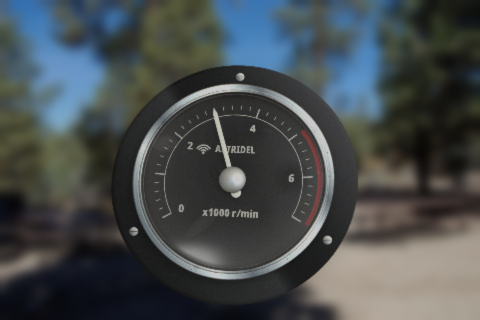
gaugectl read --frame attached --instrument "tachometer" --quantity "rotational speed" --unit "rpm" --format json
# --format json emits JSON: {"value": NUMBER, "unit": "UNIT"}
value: {"value": 3000, "unit": "rpm"}
